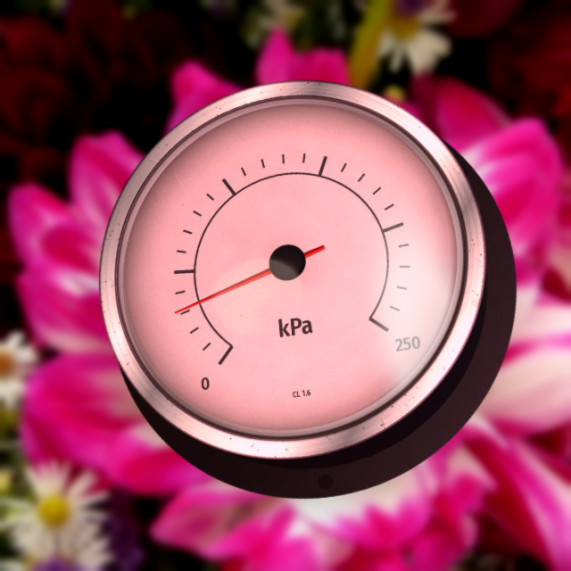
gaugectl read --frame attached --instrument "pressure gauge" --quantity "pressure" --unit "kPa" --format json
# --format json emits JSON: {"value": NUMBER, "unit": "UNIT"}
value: {"value": 30, "unit": "kPa"}
